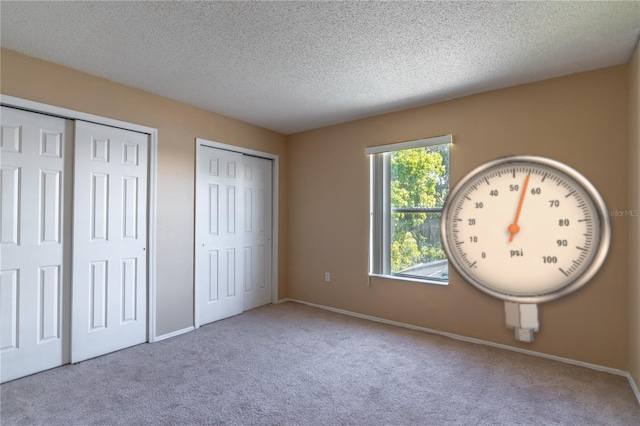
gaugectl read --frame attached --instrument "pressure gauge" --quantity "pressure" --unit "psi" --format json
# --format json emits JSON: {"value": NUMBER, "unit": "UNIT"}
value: {"value": 55, "unit": "psi"}
